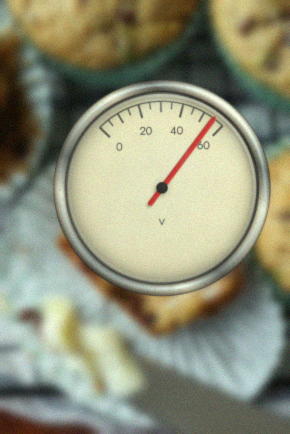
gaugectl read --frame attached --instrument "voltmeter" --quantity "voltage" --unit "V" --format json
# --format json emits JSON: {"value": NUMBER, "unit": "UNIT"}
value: {"value": 55, "unit": "V"}
